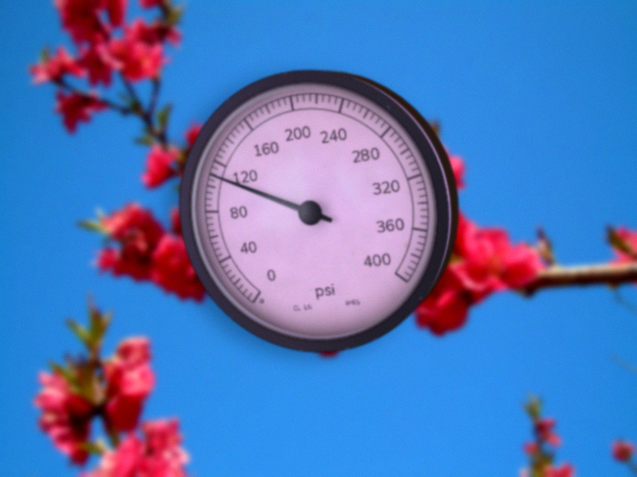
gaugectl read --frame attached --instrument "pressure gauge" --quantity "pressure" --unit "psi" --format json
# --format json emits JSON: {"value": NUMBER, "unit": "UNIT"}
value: {"value": 110, "unit": "psi"}
